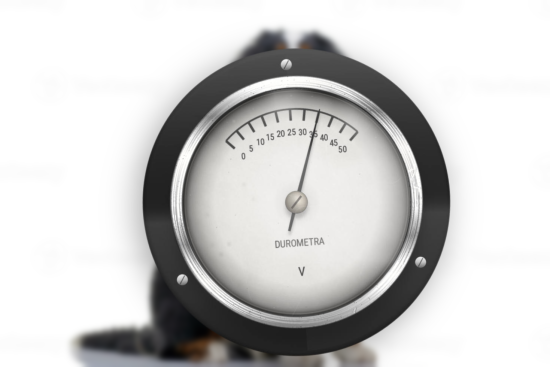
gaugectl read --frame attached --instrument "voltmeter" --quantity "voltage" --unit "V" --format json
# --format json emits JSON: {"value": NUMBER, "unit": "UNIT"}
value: {"value": 35, "unit": "V"}
